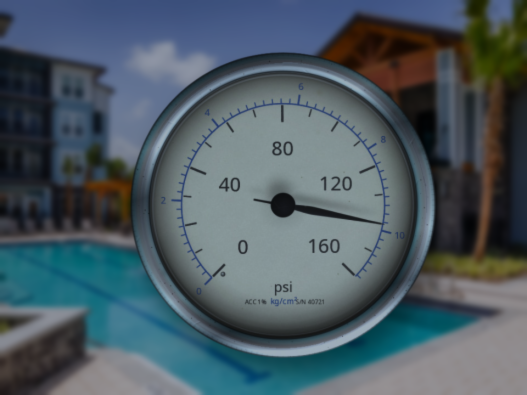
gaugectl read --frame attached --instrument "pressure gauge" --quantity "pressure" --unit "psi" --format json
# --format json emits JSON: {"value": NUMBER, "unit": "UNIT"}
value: {"value": 140, "unit": "psi"}
